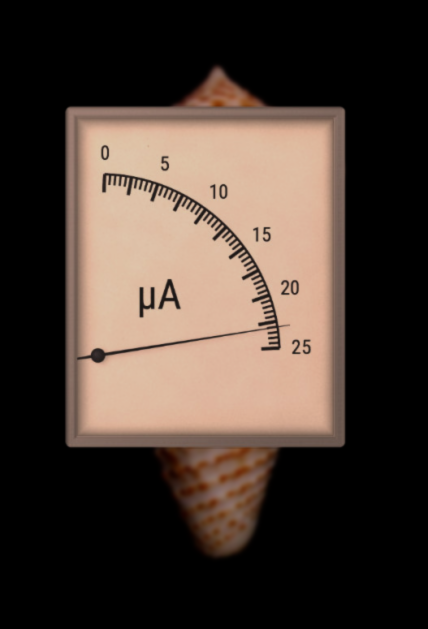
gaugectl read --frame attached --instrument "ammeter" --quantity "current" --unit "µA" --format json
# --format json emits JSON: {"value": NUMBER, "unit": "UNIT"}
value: {"value": 23, "unit": "µA"}
